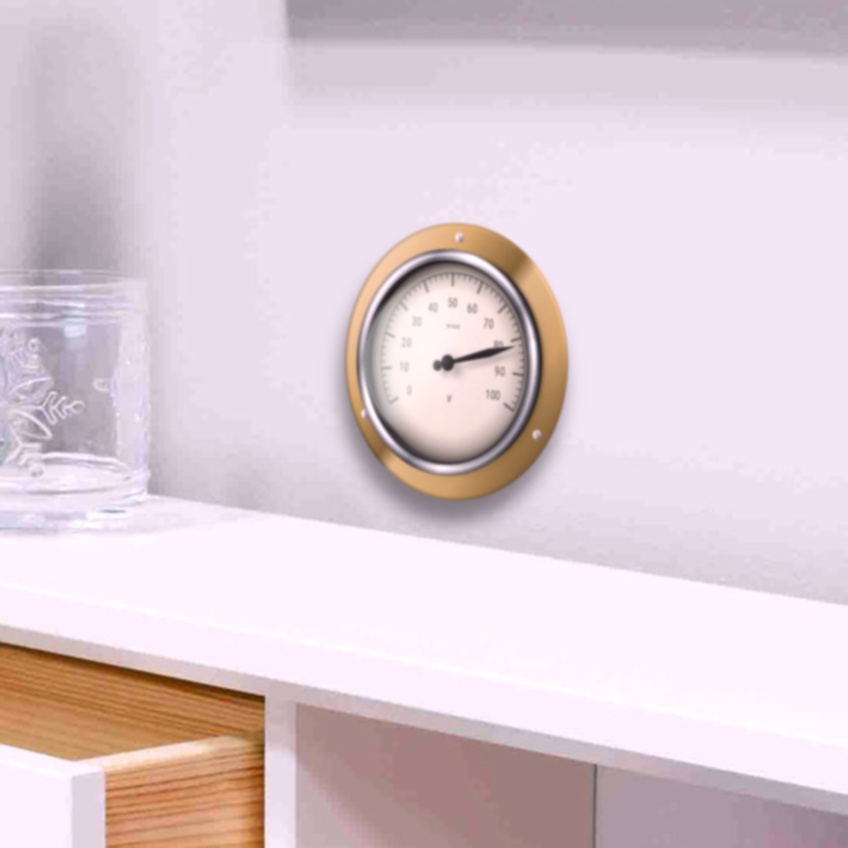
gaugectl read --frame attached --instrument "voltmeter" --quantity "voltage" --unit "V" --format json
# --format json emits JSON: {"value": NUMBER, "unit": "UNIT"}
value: {"value": 82, "unit": "V"}
